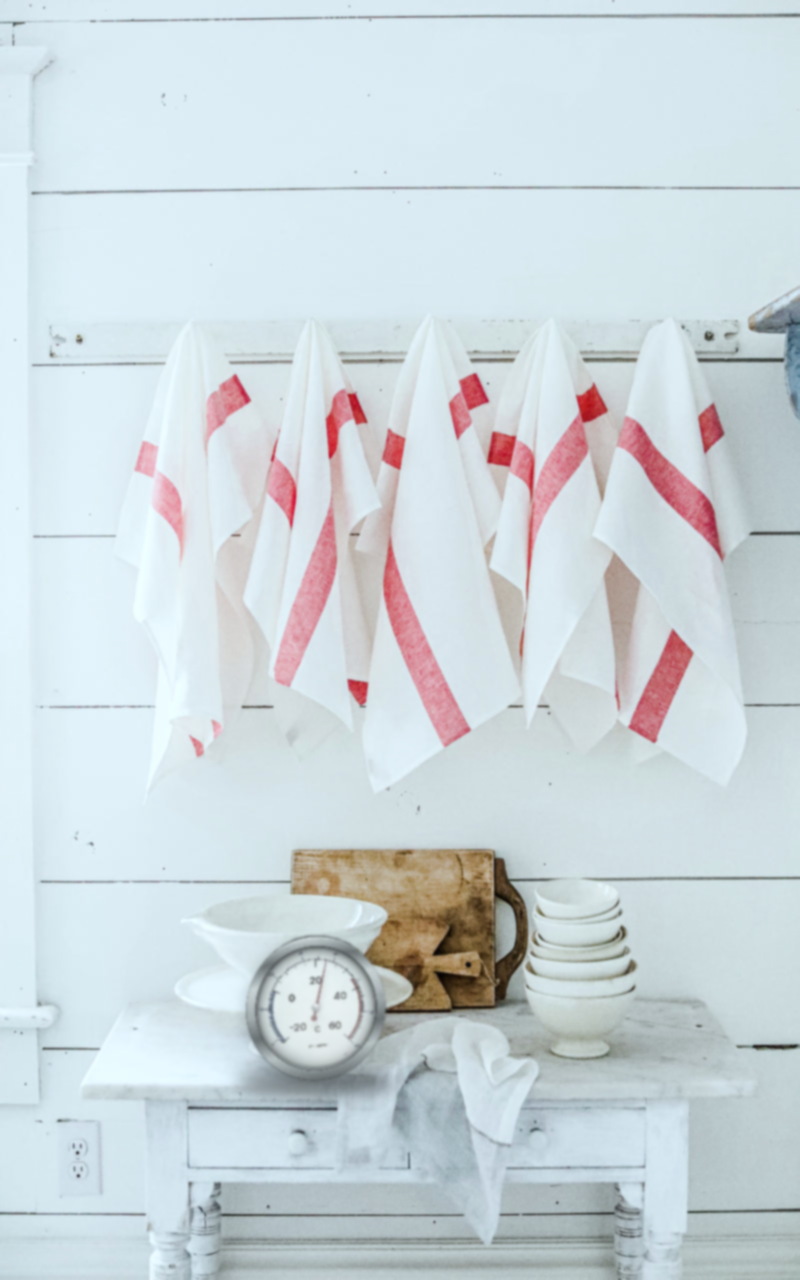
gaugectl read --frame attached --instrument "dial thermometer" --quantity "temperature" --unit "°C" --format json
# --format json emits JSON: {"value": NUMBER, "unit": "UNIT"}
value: {"value": 24, "unit": "°C"}
